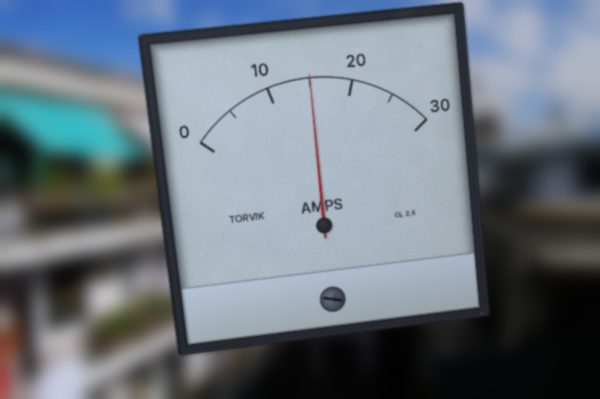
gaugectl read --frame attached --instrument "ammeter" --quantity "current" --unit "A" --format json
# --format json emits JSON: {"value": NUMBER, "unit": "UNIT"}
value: {"value": 15, "unit": "A"}
